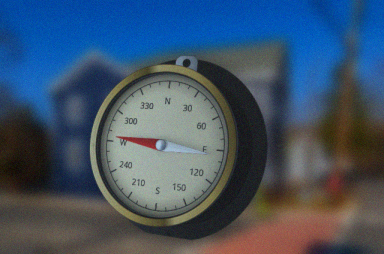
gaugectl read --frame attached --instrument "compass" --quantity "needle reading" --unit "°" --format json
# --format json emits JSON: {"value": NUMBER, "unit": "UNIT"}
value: {"value": 275, "unit": "°"}
